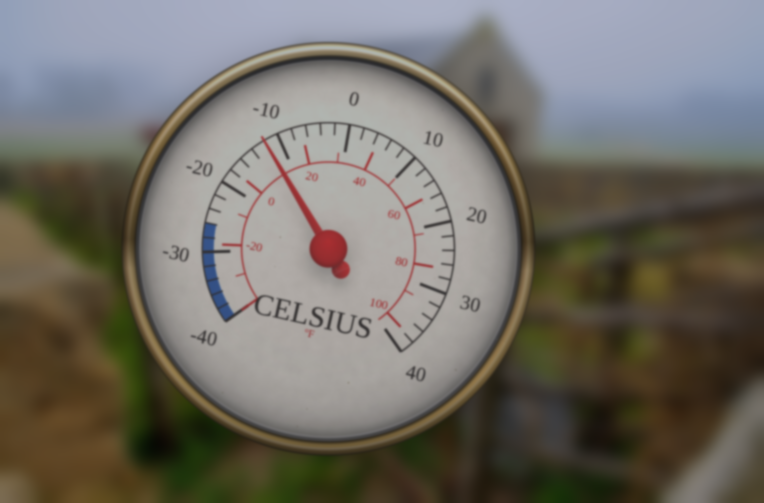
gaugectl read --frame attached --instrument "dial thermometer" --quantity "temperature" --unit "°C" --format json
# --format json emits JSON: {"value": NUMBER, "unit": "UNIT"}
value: {"value": -12, "unit": "°C"}
